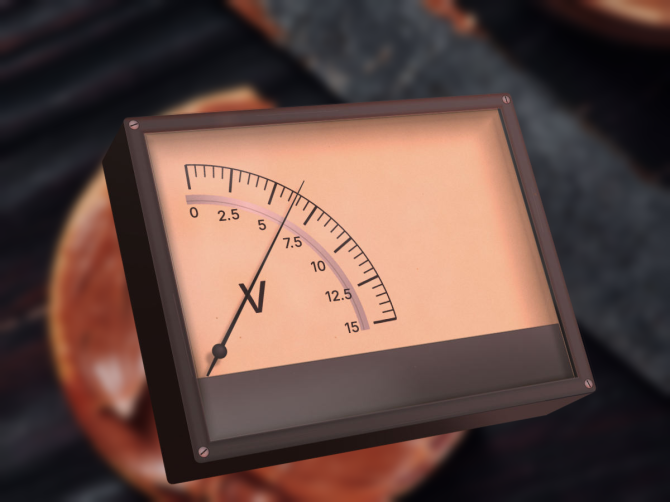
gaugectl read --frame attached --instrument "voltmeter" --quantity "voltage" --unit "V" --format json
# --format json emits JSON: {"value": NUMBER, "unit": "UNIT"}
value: {"value": 6.25, "unit": "V"}
